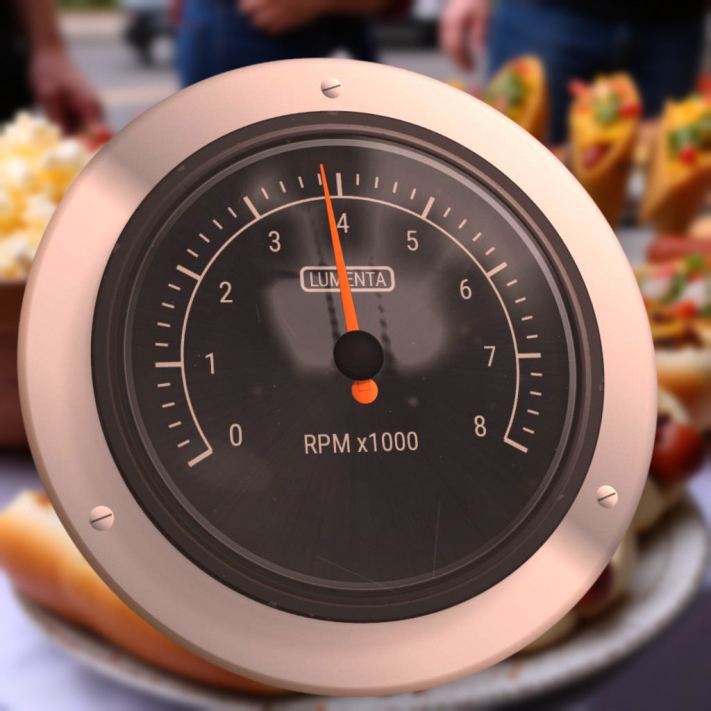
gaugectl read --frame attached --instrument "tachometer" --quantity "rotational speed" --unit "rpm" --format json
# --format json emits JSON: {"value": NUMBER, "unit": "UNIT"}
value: {"value": 3800, "unit": "rpm"}
